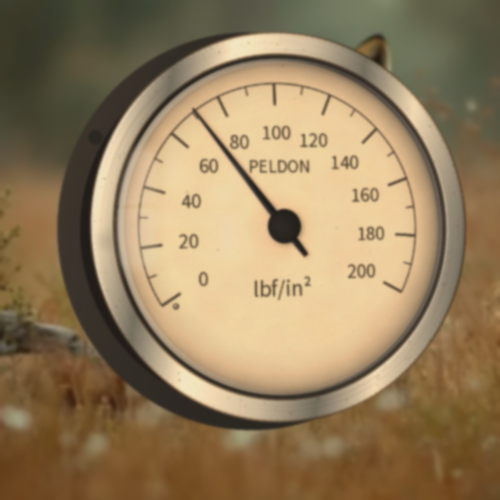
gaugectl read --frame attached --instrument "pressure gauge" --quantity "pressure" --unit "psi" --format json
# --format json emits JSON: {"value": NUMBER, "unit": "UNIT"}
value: {"value": 70, "unit": "psi"}
